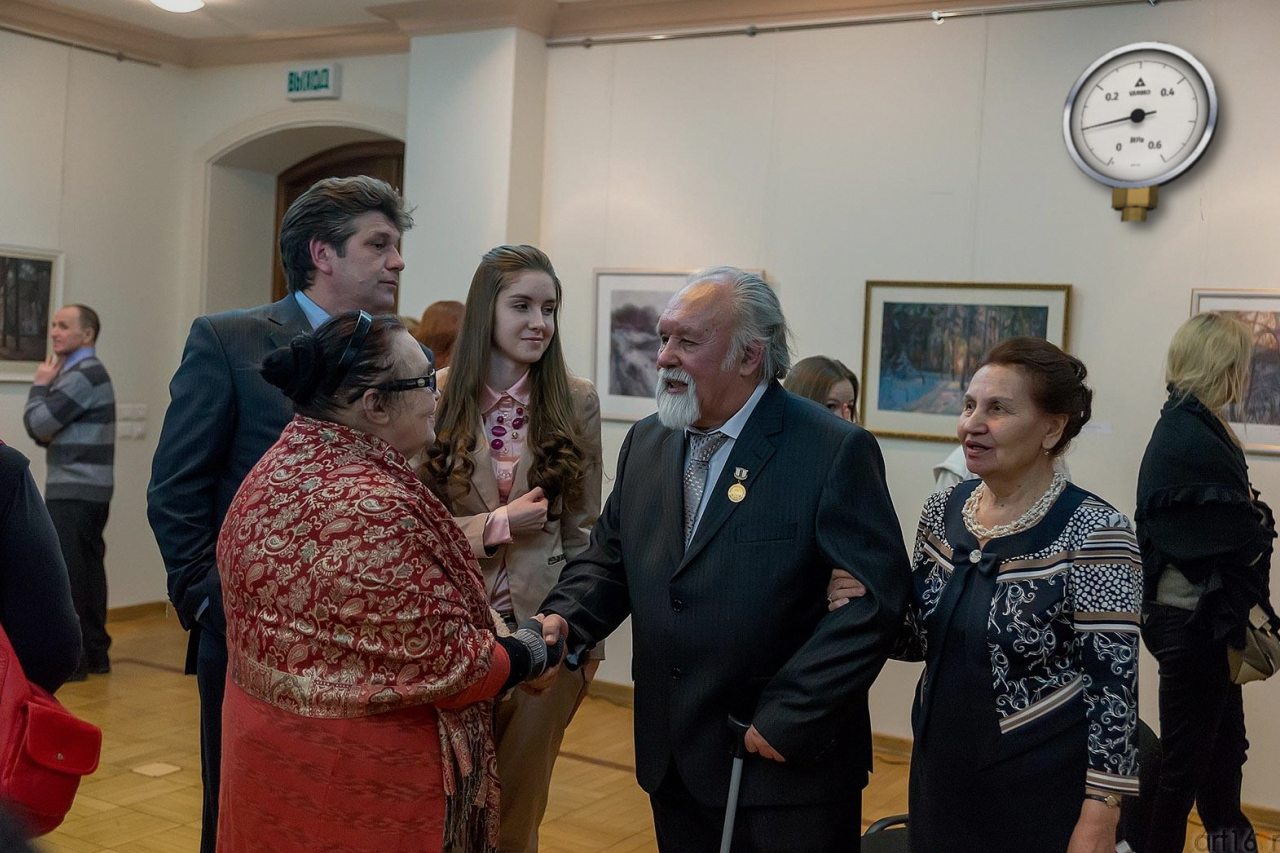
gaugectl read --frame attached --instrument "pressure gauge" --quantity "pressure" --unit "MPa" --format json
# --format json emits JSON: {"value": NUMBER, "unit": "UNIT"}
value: {"value": 0.1, "unit": "MPa"}
